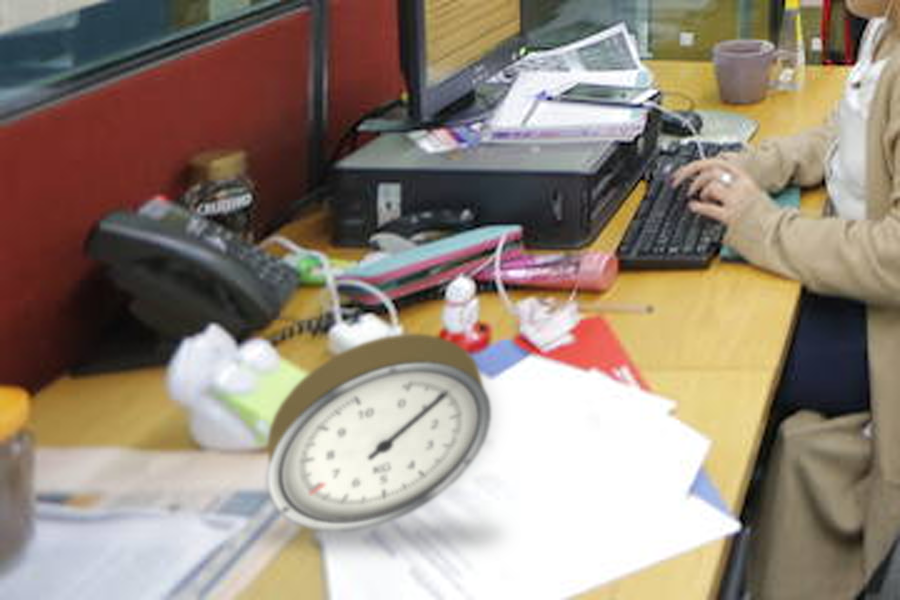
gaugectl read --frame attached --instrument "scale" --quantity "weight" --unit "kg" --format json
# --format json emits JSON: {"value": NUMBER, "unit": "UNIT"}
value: {"value": 1, "unit": "kg"}
